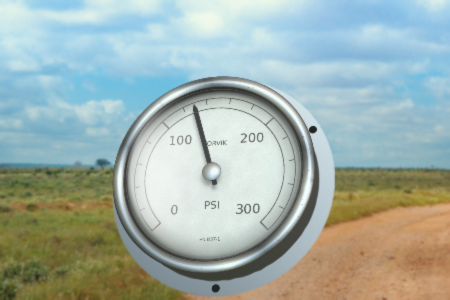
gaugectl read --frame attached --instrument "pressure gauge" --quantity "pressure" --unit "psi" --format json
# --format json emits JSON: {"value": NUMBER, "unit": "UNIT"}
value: {"value": 130, "unit": "psi"}
